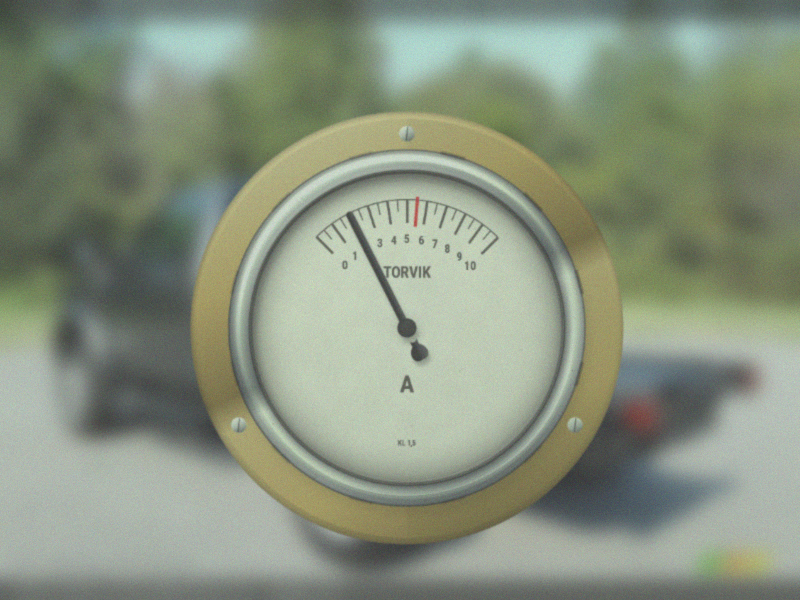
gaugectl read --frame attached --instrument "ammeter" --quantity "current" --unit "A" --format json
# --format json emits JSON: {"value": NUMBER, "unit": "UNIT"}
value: {"value": 2, "unit": "A"}
